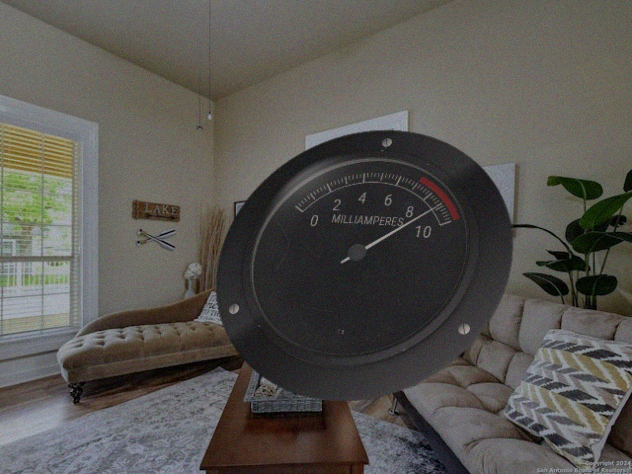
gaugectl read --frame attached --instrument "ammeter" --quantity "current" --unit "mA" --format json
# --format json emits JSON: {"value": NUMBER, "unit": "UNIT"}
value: {"value": 9, "unit": "mA"}
